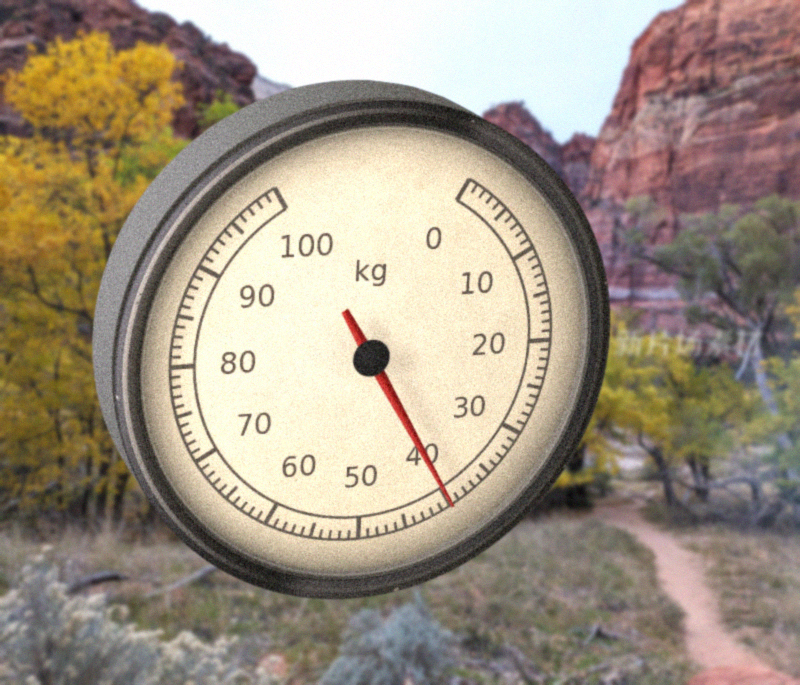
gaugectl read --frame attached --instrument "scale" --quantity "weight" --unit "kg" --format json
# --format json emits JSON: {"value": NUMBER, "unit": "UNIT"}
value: {"value": 40, "unit": "kg"}
